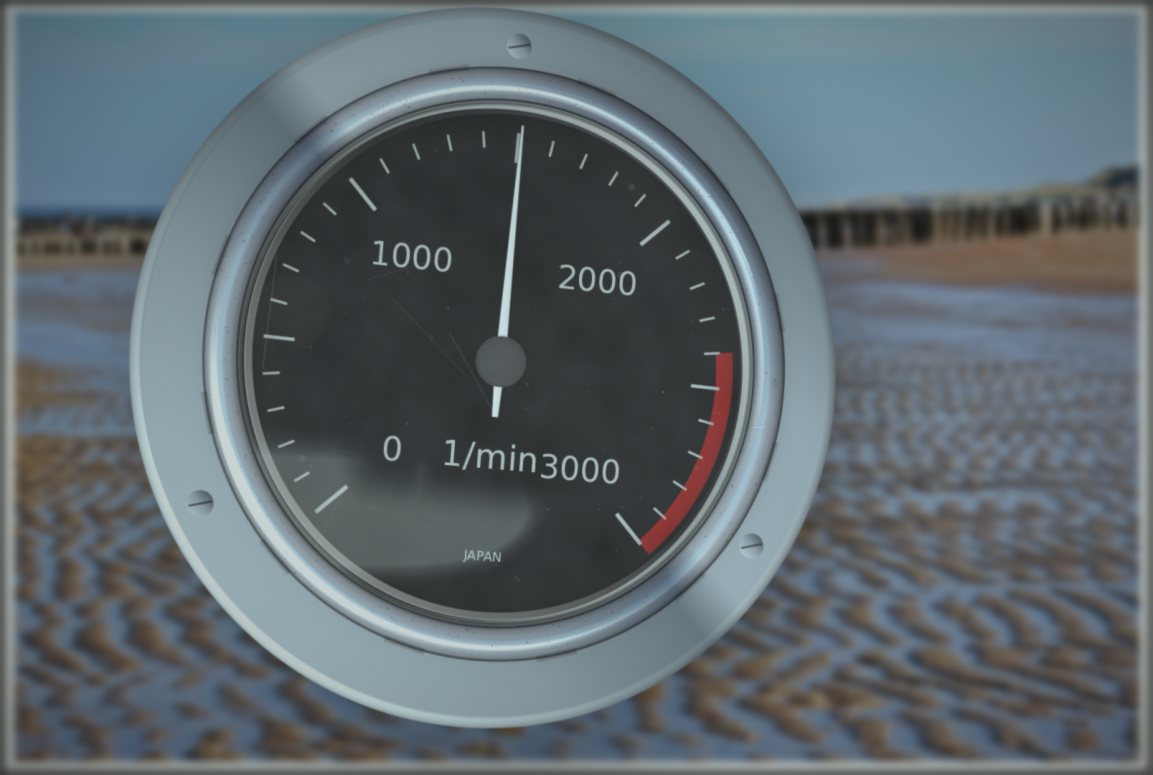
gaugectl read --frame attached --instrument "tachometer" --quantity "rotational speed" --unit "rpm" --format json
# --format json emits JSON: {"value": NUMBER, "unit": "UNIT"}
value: {"value": 1500, "unit": "rpm"}
